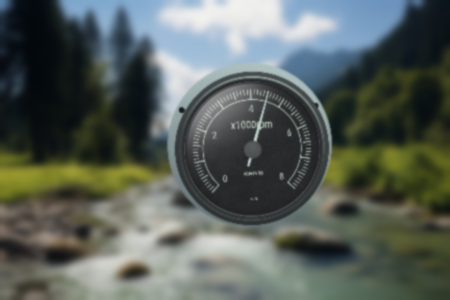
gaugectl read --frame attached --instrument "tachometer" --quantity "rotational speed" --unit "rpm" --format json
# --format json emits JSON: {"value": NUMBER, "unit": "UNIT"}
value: {"value": 4500, "unit": "rpm"}
